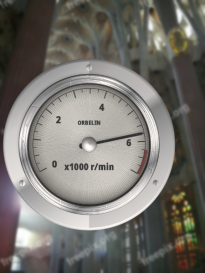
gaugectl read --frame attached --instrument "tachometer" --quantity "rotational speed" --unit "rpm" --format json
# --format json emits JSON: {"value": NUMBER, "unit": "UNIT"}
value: {"value": 5750, "unit": "rpm"}
